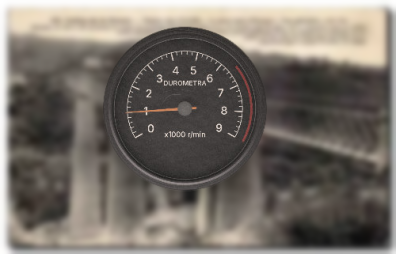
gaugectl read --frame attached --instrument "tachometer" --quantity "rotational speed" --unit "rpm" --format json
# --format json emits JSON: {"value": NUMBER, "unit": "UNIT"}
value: {"value": 1000, "unit": "rpm"}
